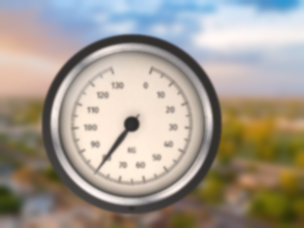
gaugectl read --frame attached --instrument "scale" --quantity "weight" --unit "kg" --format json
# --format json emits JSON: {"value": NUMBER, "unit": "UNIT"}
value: {"value": 80, "unit": "kg"}
